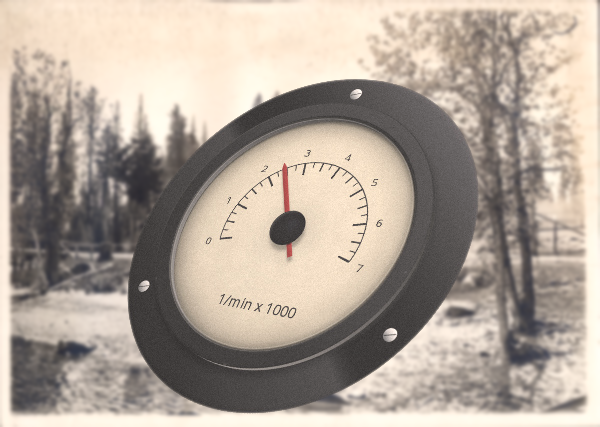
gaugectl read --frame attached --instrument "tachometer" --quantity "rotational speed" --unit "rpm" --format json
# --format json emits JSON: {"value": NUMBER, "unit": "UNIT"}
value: {"value": 2500, "unit": "rpm"}
